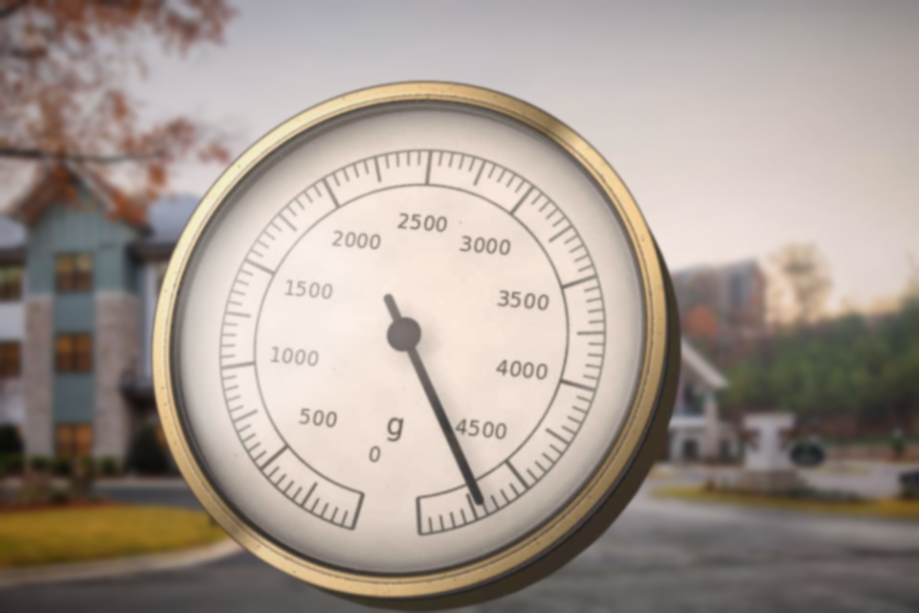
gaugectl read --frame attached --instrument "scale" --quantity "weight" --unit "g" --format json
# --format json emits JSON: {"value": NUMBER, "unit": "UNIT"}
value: {"value": 4700, "unit": "g"}
